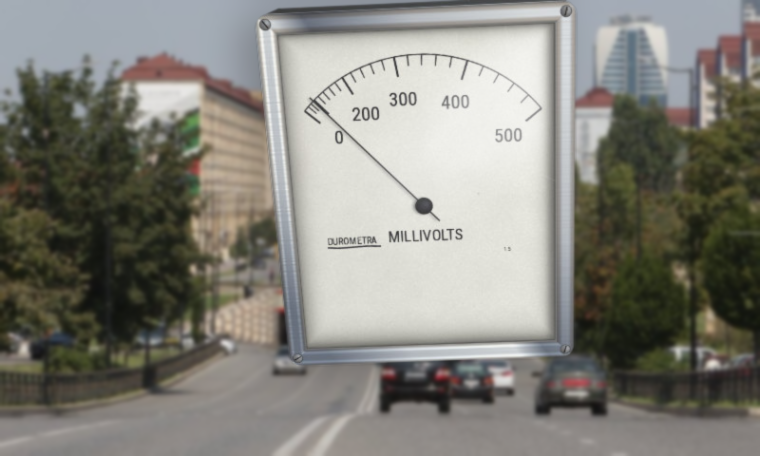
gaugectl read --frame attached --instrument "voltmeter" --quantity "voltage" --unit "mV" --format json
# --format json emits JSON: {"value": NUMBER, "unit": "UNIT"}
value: {"value": 100, "unit": "mV"}
